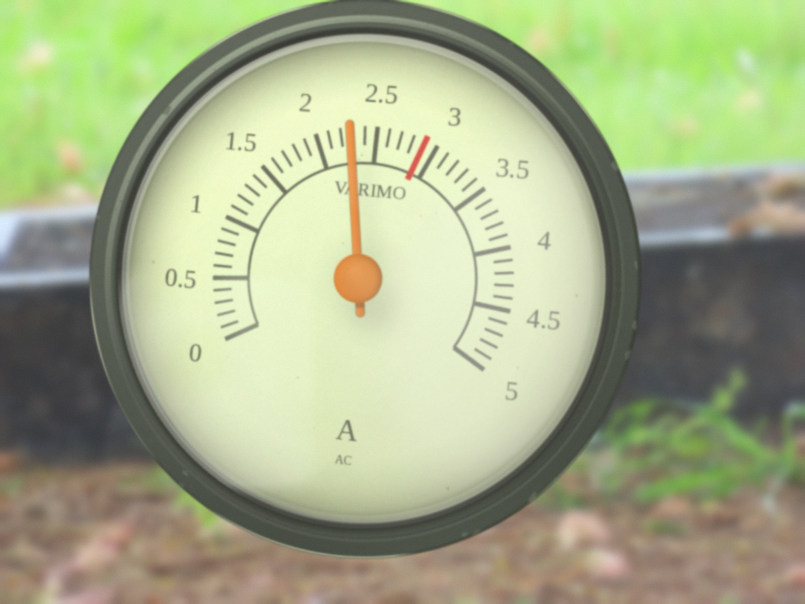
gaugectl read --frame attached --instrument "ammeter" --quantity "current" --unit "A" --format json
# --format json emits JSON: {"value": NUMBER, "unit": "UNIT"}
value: {"value": 2.3, "unit": "A"}
